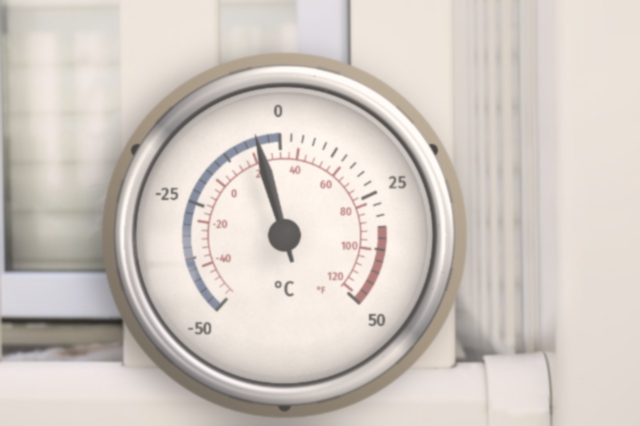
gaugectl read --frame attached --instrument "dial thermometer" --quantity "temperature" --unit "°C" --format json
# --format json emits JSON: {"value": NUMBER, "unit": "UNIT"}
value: {"value": -5, "unit": "°C"}
